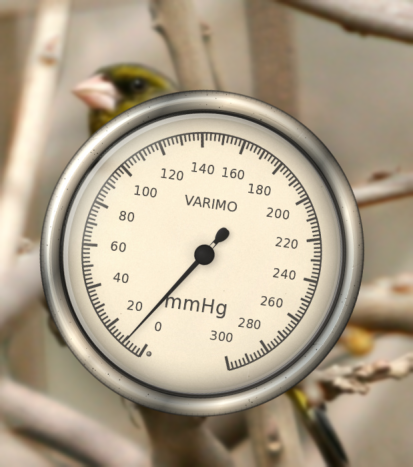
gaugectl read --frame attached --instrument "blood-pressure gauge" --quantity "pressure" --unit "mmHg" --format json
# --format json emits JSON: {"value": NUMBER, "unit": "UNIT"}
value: {"value": 10, "unit": "mmHg"}
